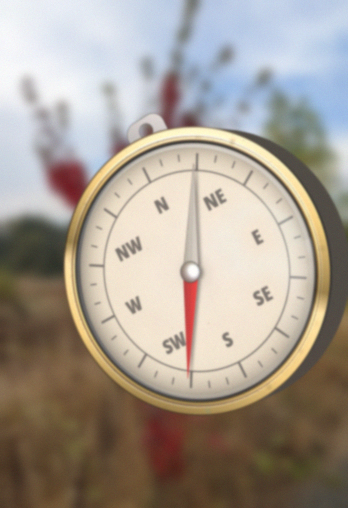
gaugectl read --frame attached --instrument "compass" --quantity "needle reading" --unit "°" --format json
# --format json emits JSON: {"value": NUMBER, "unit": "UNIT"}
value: {"value": 210, "unit": "°"}
